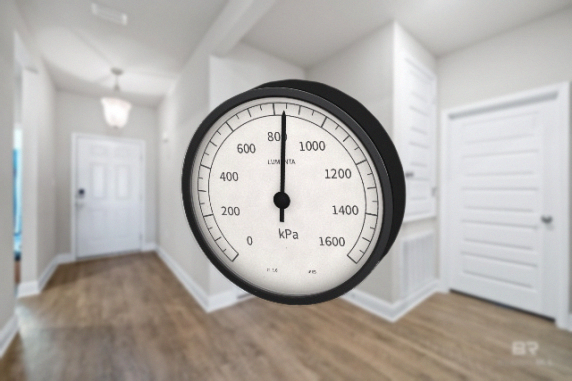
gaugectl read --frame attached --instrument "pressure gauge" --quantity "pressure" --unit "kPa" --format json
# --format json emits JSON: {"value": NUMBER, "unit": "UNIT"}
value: {"value": 850, "unit": "kPa"}
